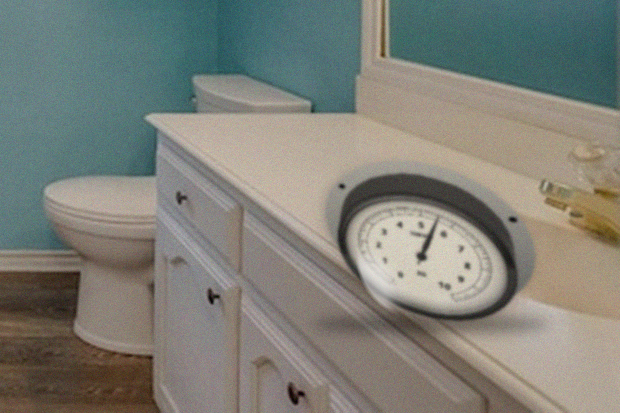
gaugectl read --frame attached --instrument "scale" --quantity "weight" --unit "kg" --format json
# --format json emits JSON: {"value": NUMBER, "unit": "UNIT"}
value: {"value": 5.5, "unit": "kg"}
